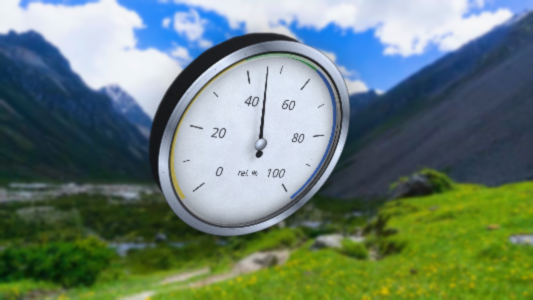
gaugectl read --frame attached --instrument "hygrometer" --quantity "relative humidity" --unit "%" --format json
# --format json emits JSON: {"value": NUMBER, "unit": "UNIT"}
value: {"value": 45, "unit": "%"}
